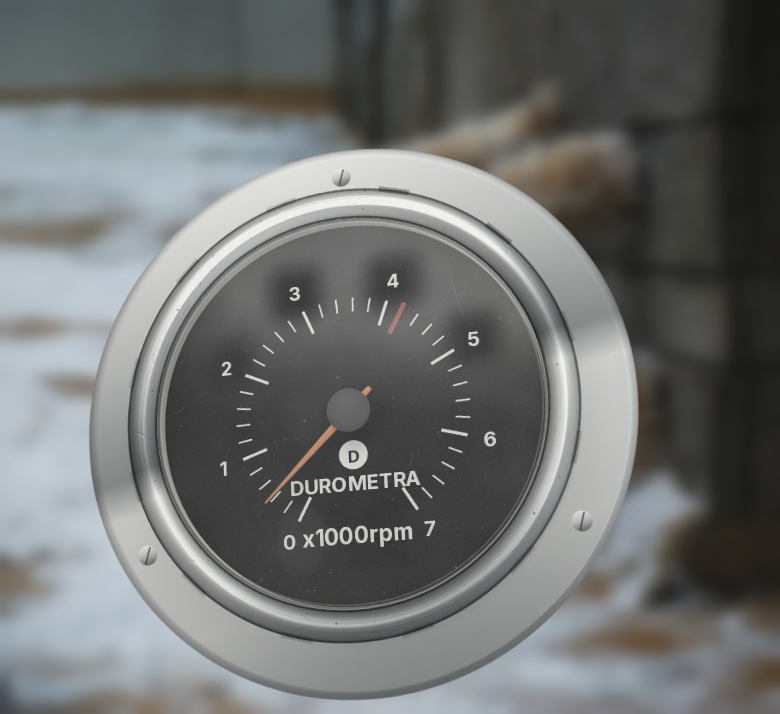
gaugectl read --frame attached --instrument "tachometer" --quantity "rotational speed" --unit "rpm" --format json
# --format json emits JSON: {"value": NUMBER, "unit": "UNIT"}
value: {"value": 400, "unit": "rpm"}
